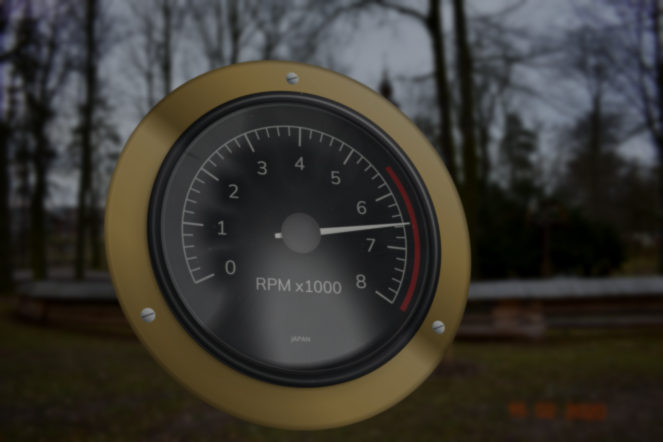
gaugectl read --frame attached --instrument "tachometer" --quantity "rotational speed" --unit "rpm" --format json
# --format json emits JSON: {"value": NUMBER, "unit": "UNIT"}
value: {"value": 6600, "unit": "rpm"}
